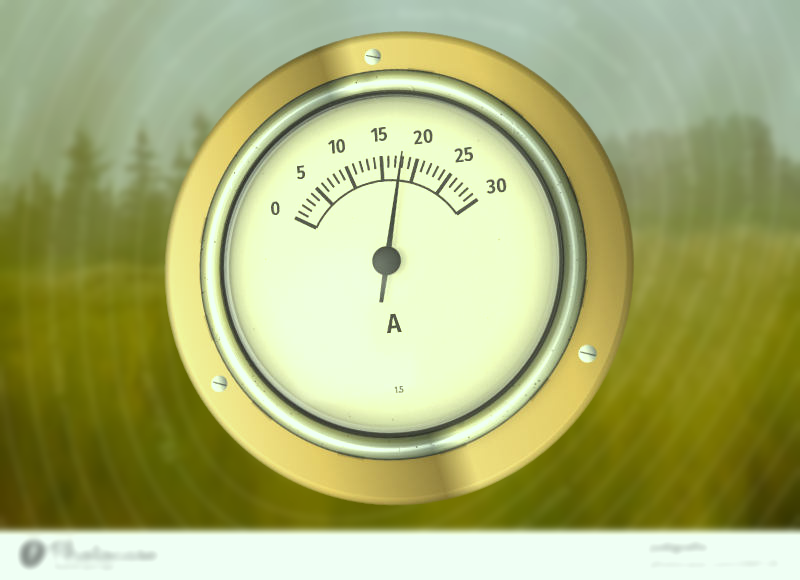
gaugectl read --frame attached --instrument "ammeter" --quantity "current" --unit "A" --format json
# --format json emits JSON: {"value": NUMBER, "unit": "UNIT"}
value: {"value": 18, "unit": "A"}
